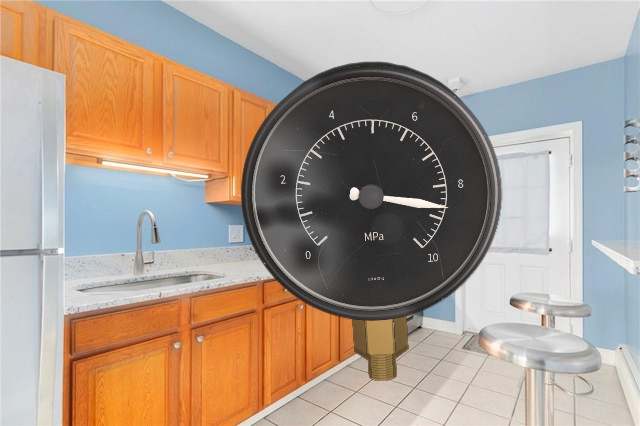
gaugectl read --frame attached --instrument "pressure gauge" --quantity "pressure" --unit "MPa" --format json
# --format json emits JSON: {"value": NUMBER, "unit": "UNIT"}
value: {"value": 8.6, "unit": "MPa"}
